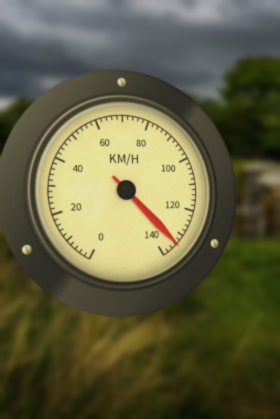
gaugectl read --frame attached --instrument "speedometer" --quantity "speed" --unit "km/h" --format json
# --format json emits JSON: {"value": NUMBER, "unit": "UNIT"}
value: {"value": 134, "unit": "km/h"}
